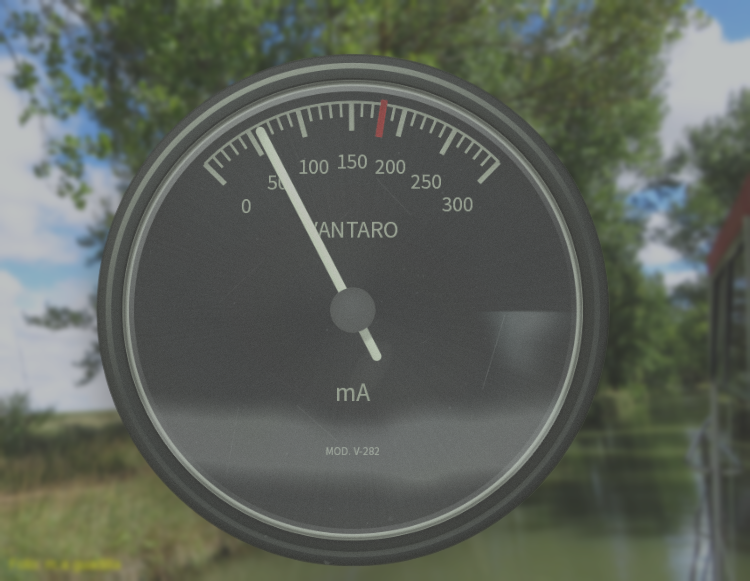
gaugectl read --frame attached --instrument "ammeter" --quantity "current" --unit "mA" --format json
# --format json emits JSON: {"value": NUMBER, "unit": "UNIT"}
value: {"value": 60, "unit": "mA"}
